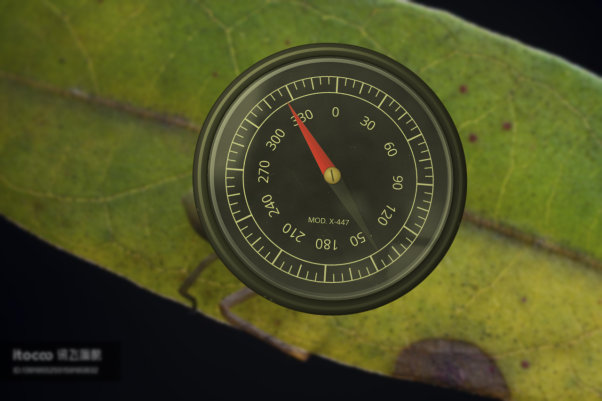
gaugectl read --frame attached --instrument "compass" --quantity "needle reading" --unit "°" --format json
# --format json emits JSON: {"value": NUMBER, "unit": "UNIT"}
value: {"value": 325, "unit": "°"}
